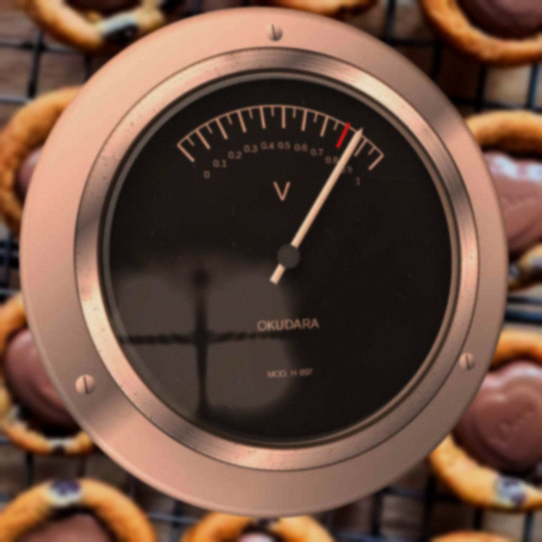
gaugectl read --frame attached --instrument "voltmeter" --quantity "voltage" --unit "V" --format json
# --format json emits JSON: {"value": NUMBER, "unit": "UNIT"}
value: {"value": 0.85, "unit": "V"}
